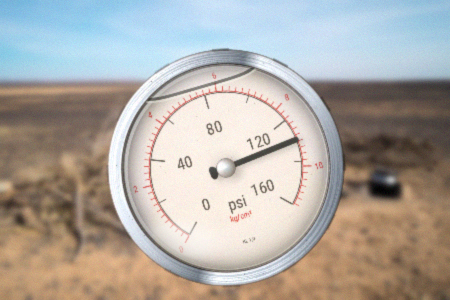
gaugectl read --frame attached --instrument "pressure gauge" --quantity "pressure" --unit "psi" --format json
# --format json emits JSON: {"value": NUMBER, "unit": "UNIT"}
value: {"value": 130, "unit": "psi"}
